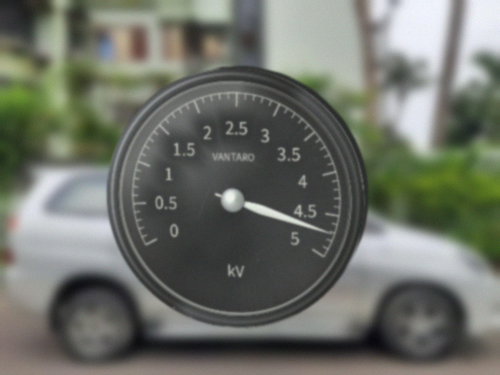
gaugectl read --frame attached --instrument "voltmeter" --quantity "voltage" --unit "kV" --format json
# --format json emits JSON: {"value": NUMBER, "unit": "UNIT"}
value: {"value": 4.7, "unit": "kV"}
